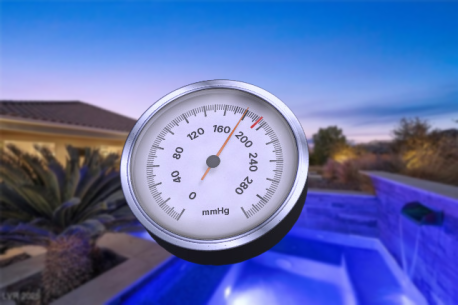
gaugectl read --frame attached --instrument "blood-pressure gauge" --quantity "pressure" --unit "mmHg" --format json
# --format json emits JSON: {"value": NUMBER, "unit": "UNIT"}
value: {"value": 180, "unit": "mmHg"}
